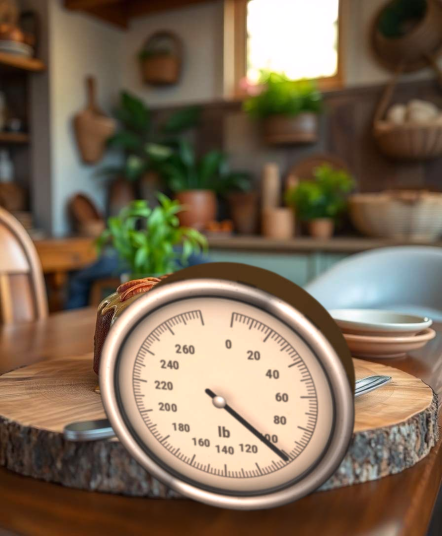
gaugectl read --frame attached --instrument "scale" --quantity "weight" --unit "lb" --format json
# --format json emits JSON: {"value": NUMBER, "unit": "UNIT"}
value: {"value": 100, "unit": "lb"}
